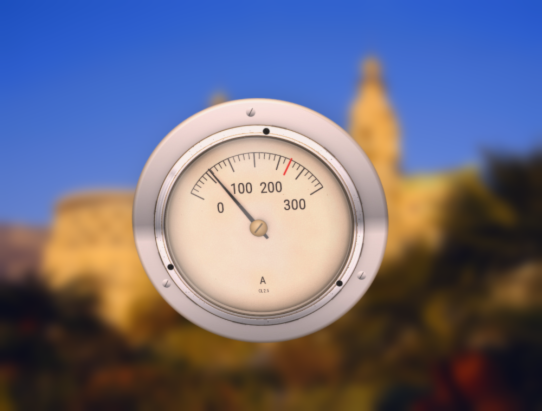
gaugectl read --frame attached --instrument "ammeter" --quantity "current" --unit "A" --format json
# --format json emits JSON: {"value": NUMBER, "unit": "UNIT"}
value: {"value": 60, "unit": "A"}
